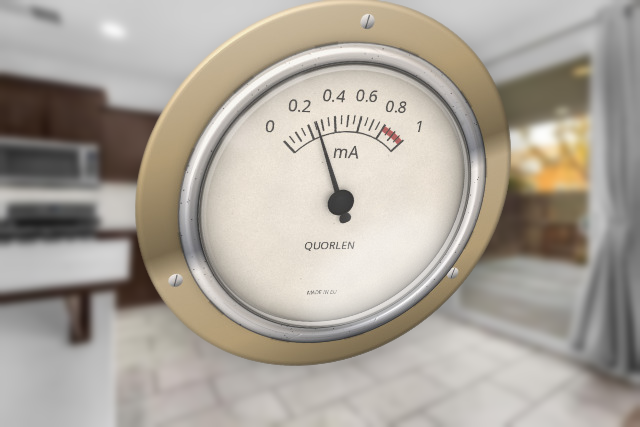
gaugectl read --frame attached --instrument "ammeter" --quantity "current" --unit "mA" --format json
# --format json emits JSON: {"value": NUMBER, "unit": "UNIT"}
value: {"value": 0.25, "unit": "mA"}
